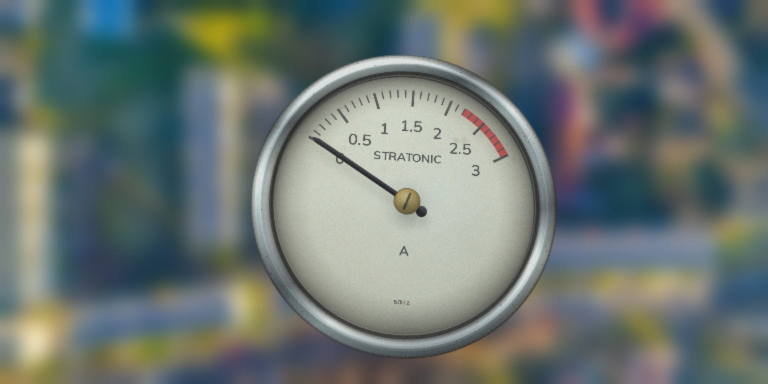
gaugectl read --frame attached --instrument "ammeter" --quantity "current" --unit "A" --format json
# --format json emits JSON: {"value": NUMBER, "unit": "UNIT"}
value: {"value": 0, "unit": "A"}
